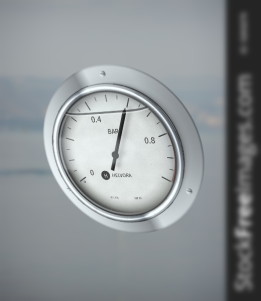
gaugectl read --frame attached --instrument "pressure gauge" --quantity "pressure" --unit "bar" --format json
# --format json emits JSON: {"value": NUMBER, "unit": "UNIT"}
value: {"value": 0.6, "unit": "bar"}
